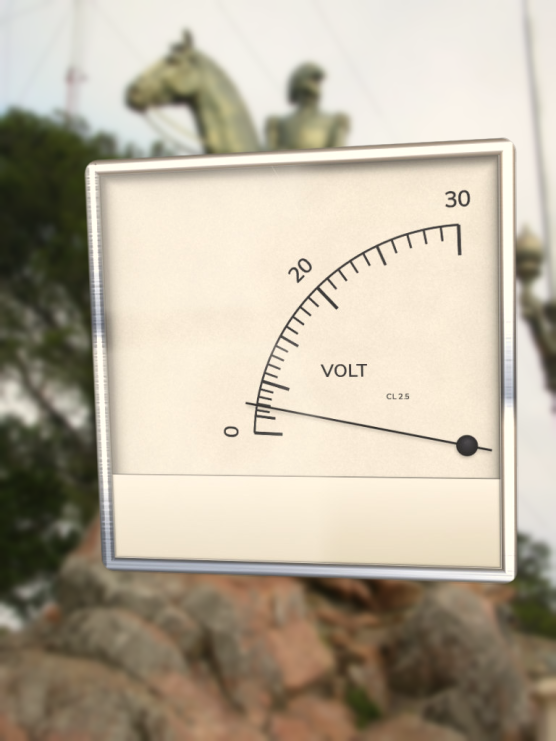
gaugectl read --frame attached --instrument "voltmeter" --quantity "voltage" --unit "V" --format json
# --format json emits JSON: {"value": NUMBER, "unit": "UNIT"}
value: {"value": 7, "unit": "V"}
